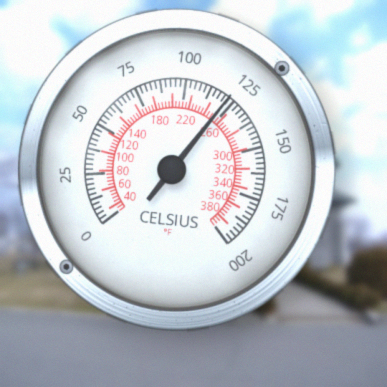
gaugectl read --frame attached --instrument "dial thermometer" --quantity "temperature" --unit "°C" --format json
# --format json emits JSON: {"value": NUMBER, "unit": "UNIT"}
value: {"value": 122.5, "unit": "°C"}
